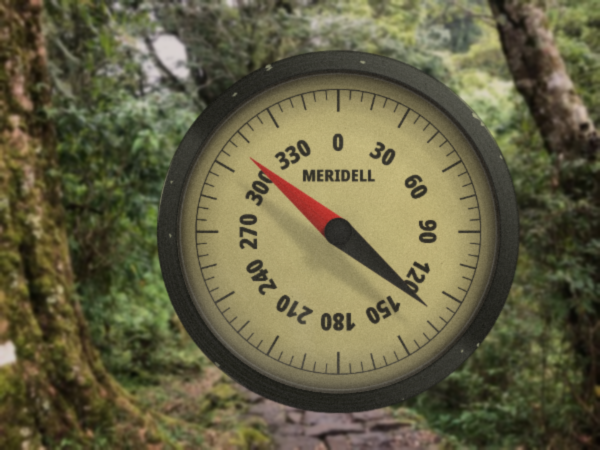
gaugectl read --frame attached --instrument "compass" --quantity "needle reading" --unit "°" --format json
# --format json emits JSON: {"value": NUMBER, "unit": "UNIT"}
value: {"value": 310, "unit": "°"}
